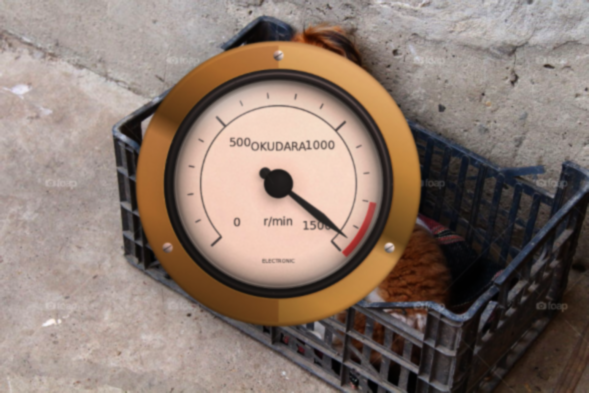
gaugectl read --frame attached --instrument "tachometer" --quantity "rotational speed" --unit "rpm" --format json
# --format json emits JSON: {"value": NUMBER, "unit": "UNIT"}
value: {"value": 1450, "unit": "rpm"}
